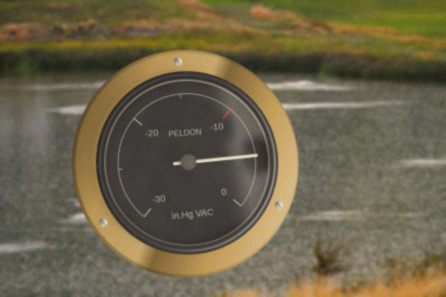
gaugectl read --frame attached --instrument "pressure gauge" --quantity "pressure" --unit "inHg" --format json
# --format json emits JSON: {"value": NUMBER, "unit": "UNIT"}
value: {"value": -5, "unit": "inHg"}
